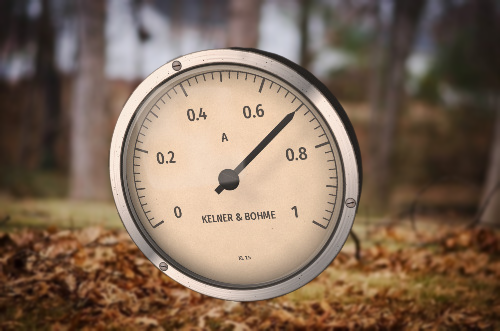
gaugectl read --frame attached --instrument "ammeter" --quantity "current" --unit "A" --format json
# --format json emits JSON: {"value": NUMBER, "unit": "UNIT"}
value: {"value": 0.7, "unit": "A"}
